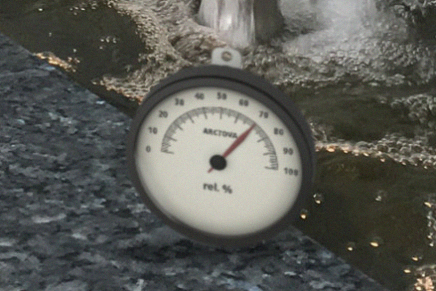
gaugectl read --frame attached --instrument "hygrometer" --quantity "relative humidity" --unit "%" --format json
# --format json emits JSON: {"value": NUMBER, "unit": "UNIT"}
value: {"value": 70, "unit": "%"}
